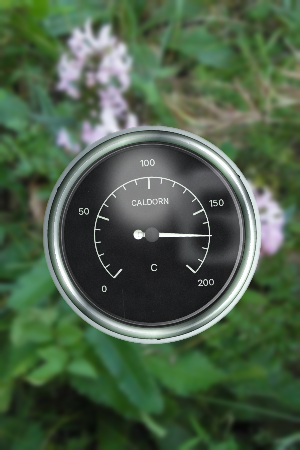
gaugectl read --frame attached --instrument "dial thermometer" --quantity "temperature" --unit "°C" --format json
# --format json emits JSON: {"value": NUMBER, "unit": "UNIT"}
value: {"value": 170, "unit": "°C"}
